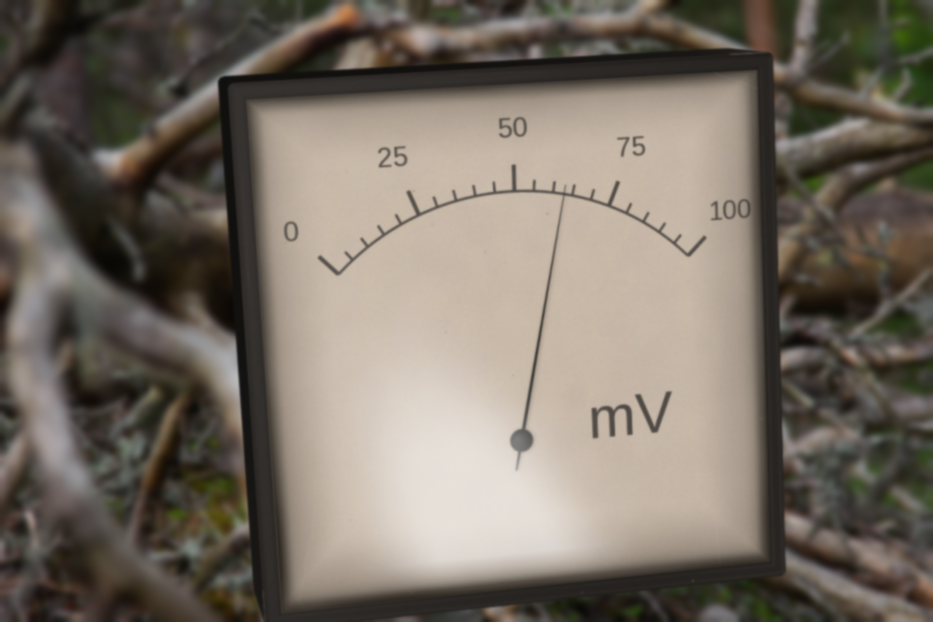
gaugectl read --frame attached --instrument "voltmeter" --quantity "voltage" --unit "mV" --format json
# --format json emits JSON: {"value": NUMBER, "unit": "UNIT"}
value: {"value": 62.5, "unit": "mV"}
